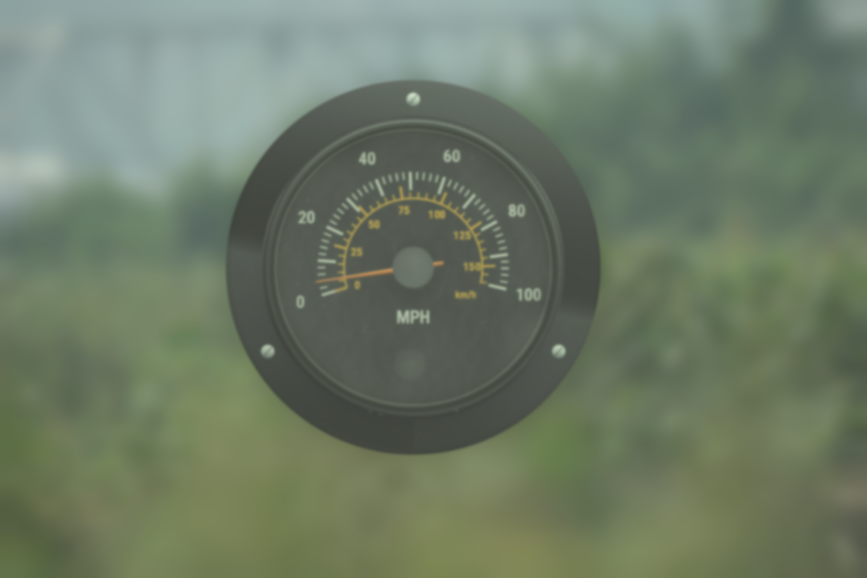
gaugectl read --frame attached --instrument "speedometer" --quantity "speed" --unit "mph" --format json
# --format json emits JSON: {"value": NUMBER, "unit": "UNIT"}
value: {"value": 4, "unit": "mph"}
